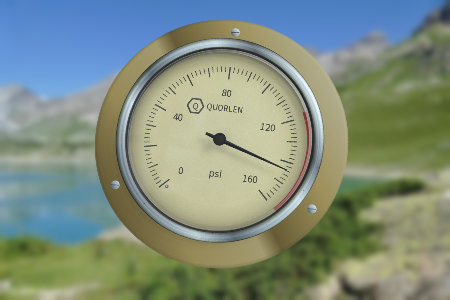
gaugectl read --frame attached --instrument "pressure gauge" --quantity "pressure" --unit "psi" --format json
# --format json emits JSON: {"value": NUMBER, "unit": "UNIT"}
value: {"value": 144, "unit": "psi"}
